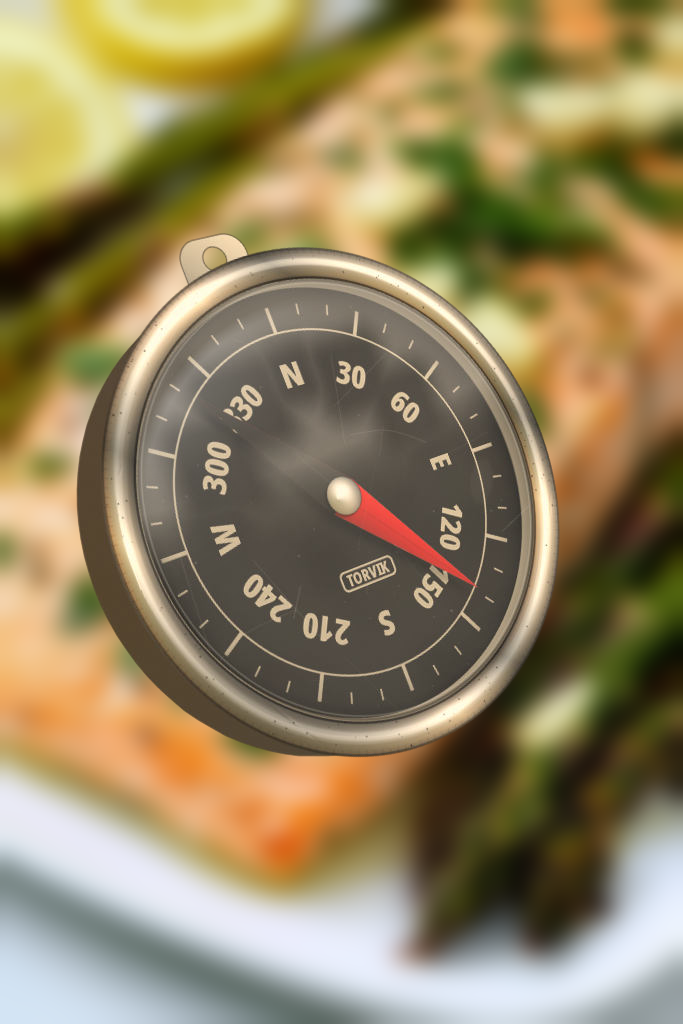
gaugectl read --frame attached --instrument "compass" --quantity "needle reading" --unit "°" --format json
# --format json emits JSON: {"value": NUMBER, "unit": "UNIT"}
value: {"value": 140, "unit": "°"}
